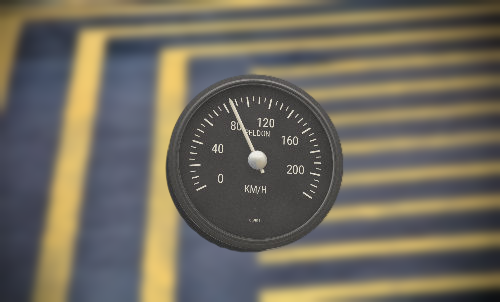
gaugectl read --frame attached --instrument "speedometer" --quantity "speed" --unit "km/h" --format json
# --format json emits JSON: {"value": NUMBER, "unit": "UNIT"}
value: {"value": 85, "unit": "km/h"}
